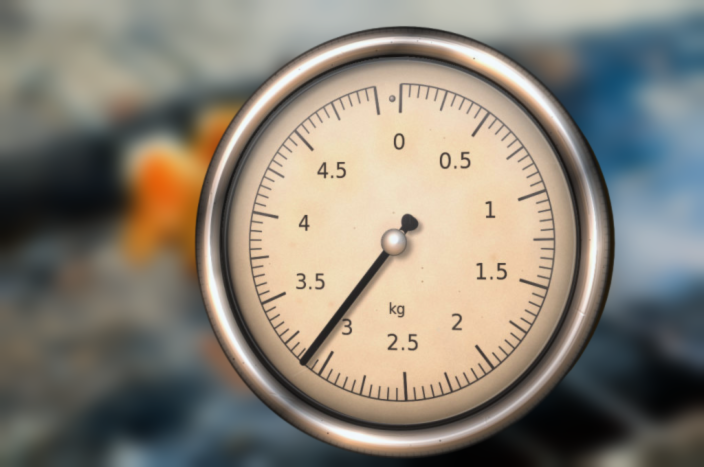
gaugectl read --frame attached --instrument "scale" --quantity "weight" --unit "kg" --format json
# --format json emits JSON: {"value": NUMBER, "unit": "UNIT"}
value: {"value": 3.1, "unit": "kg"}
